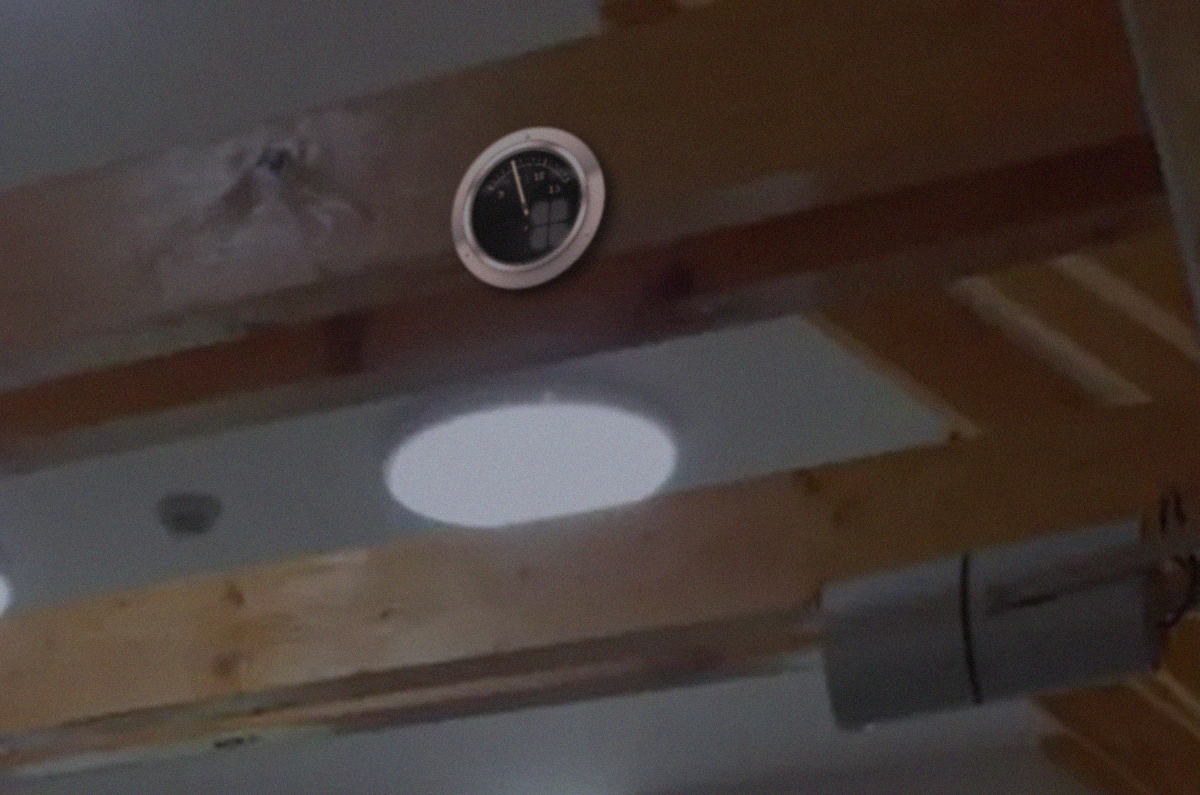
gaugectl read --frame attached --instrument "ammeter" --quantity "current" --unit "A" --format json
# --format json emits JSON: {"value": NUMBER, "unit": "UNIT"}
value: {"value": 5, "unit": "A"}
